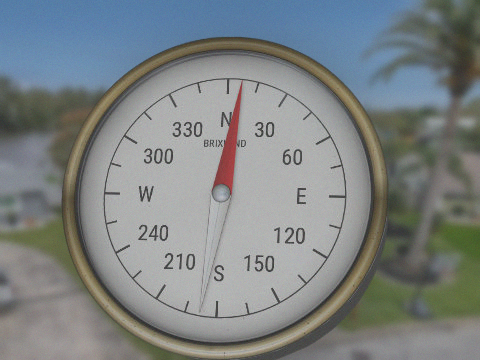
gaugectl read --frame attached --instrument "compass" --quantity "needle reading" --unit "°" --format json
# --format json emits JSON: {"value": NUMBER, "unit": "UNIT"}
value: {"value": 7.5, "unit": "°"}
